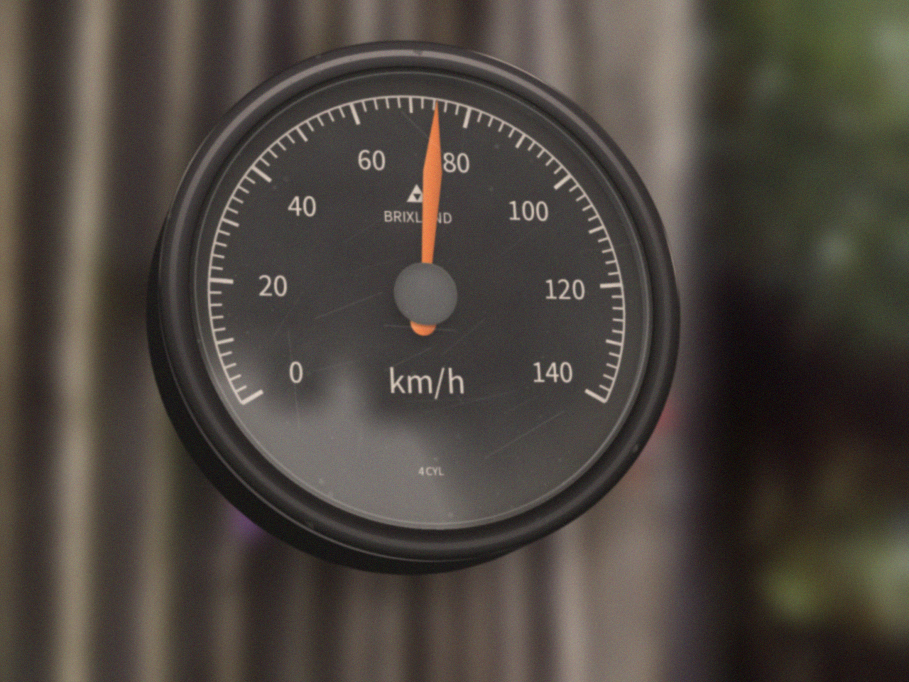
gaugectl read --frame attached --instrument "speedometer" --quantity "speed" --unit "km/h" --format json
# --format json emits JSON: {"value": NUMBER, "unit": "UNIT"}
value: {"value": 74, "unit": "km/h"}
